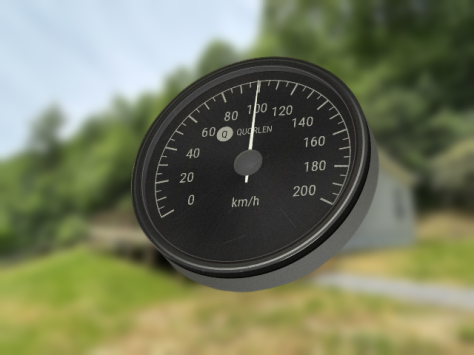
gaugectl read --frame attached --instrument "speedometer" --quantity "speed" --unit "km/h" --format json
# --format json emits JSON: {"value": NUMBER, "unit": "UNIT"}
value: {"value": 100, "unit": "km/h"}
